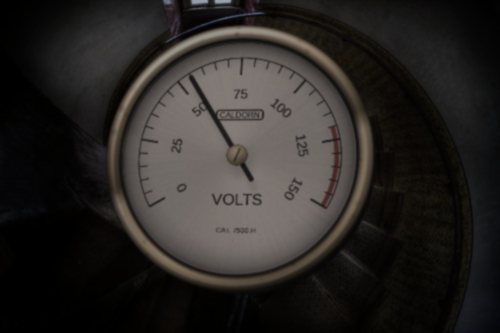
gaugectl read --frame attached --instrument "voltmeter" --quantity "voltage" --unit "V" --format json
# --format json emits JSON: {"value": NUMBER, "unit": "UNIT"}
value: {"value": 55, "unit": "V"}
